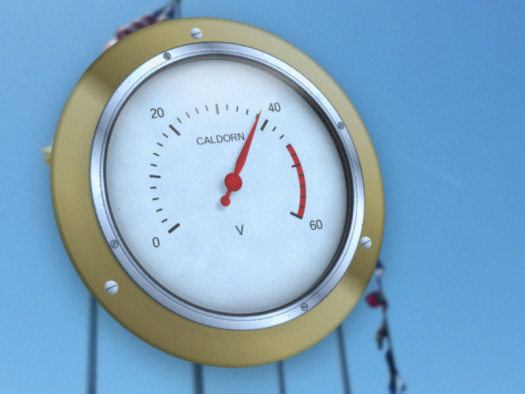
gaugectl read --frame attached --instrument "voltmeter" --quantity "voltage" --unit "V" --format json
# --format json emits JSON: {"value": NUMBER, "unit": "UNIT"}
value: {"value": 38, "unit": "V"}
